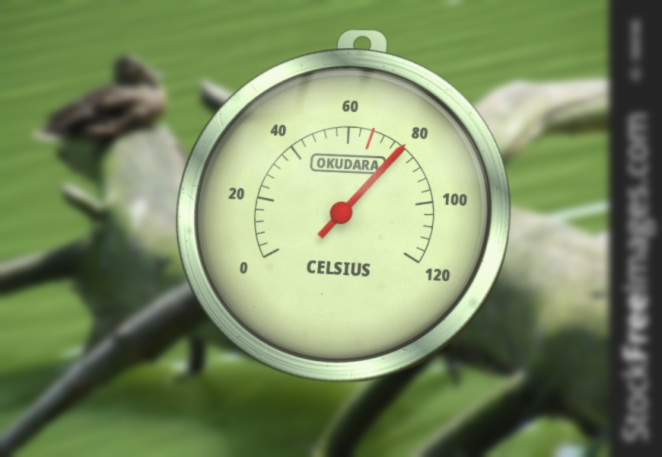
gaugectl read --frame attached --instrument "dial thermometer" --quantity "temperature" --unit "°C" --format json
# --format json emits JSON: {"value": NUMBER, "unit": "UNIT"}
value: {"value": 80, "unit": "°C"}
